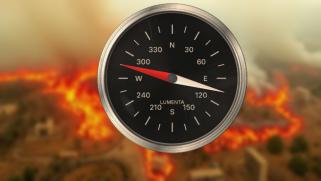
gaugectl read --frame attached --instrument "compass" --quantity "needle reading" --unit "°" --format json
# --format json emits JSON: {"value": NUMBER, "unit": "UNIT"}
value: {"value": 285, "unit": "°"}
